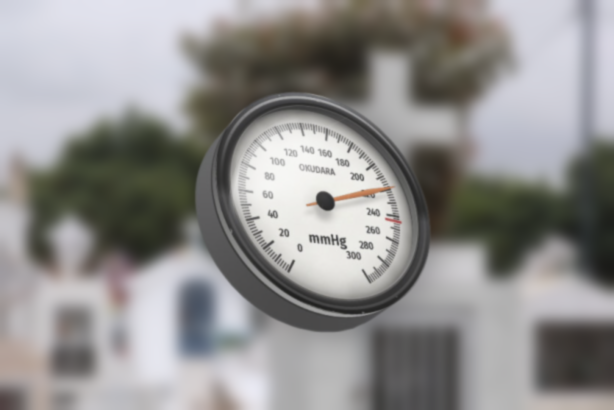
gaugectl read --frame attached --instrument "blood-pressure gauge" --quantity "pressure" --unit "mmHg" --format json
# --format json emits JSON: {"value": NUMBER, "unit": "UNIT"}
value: {"value": 220, "unit": "mmHg"}
